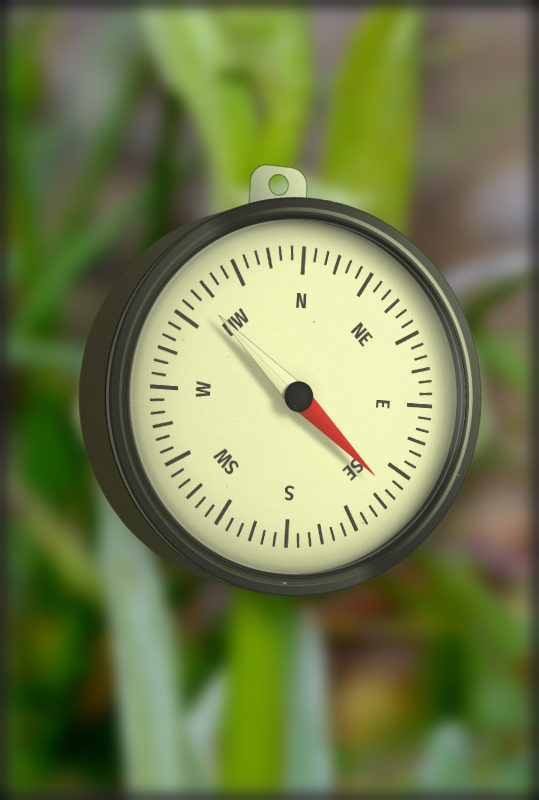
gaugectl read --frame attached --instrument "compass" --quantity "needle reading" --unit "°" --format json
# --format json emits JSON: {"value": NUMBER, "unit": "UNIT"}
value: {"value": 130, "unit": "°"}
